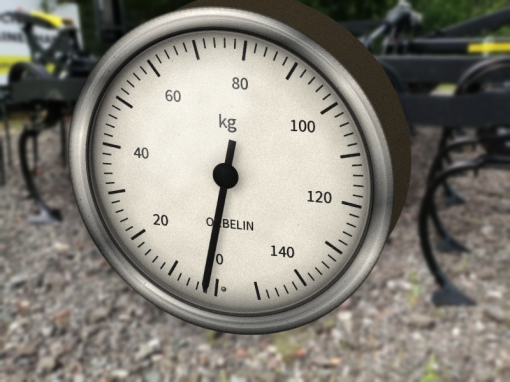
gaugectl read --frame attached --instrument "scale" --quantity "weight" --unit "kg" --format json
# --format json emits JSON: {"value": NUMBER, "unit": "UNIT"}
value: {"value": 2, "unit": "kg"}
